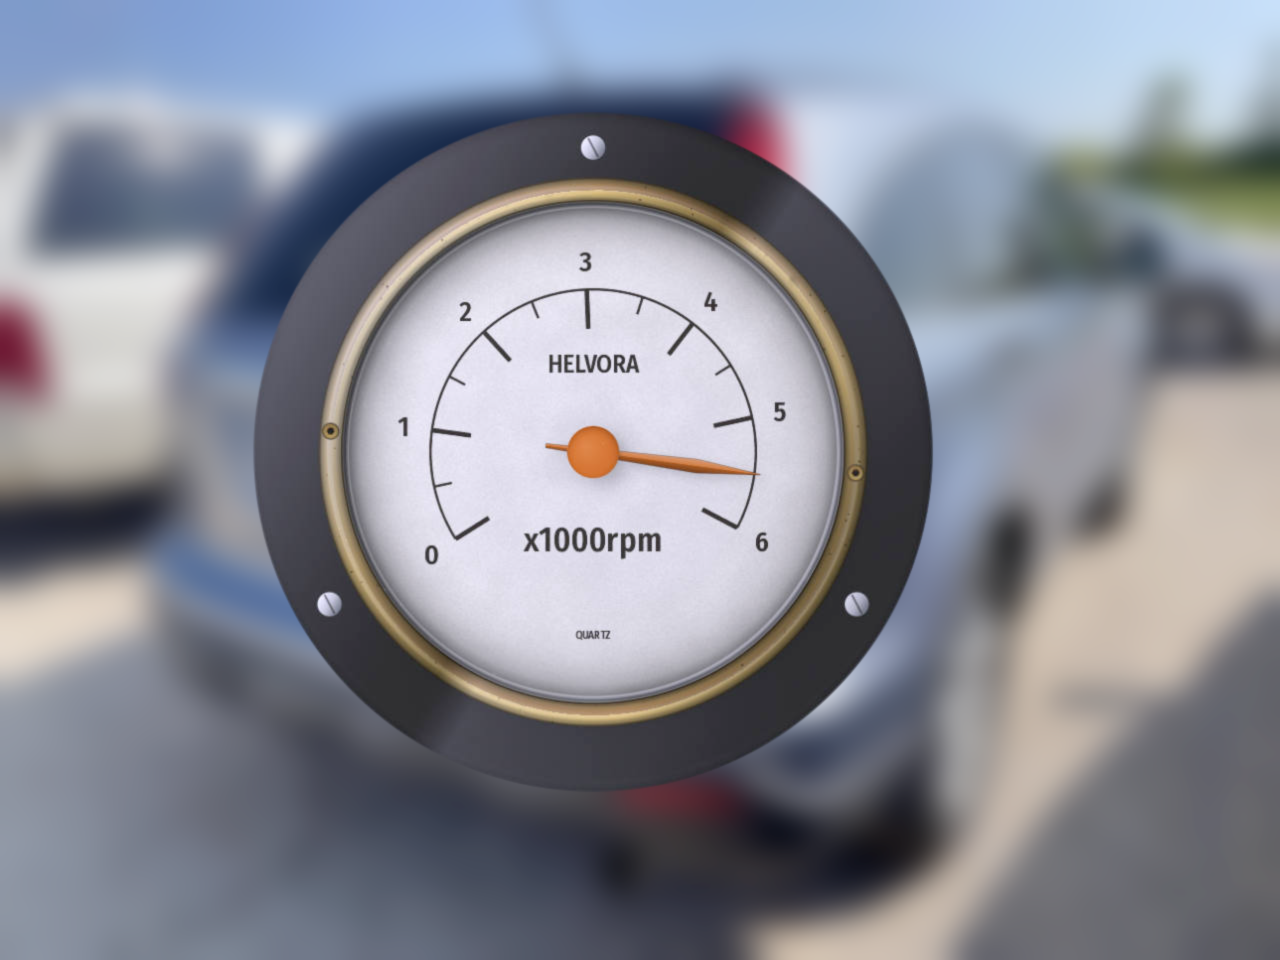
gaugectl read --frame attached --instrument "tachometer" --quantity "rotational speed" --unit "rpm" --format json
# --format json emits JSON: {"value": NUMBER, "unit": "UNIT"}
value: {"value": 5500, "unit": "rpm"}
